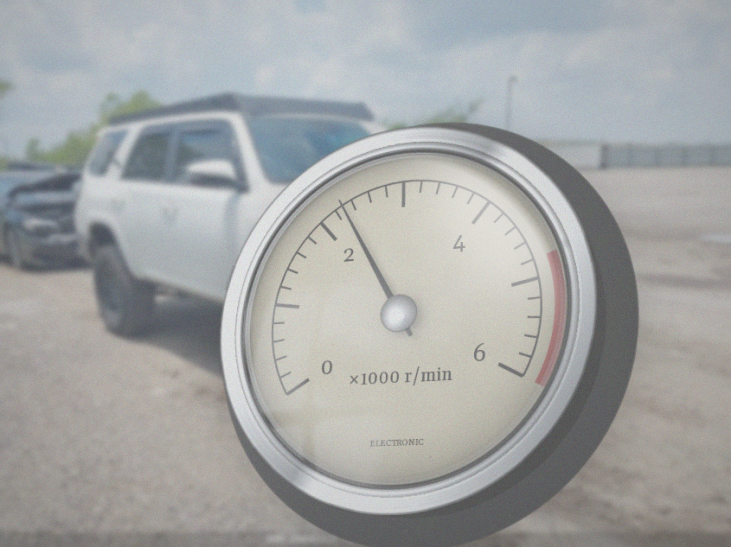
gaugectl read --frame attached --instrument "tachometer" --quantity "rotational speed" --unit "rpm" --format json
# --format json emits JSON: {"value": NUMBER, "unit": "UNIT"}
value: {"value": 2300, "unit": "rpm"}
